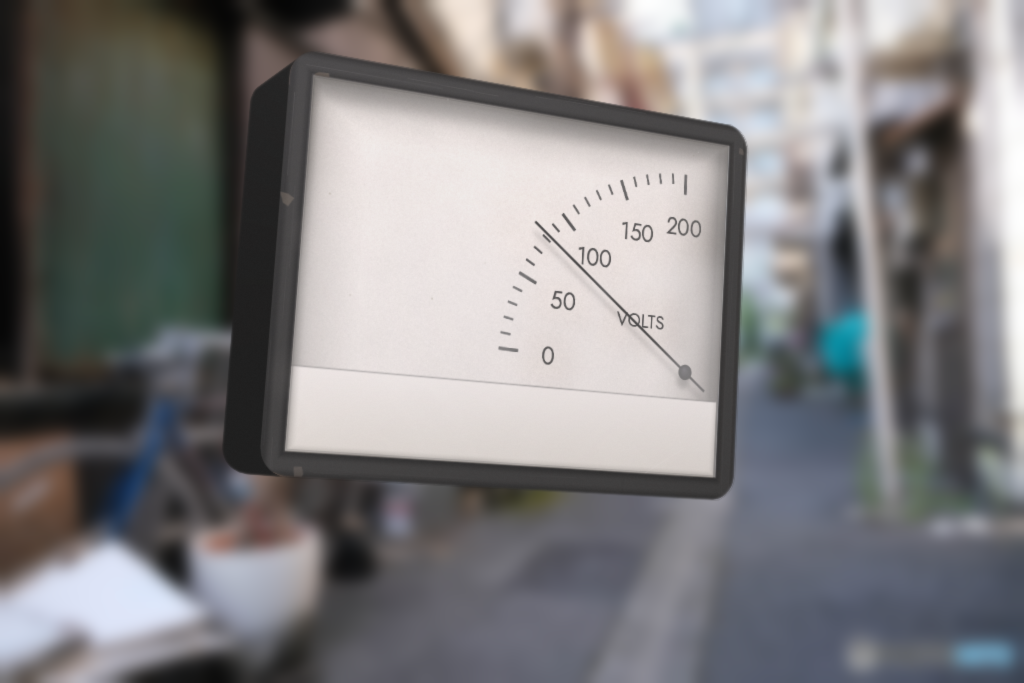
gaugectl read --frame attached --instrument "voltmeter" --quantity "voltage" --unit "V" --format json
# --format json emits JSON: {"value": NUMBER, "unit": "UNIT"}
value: {"value": 80, "unit": "V"}
